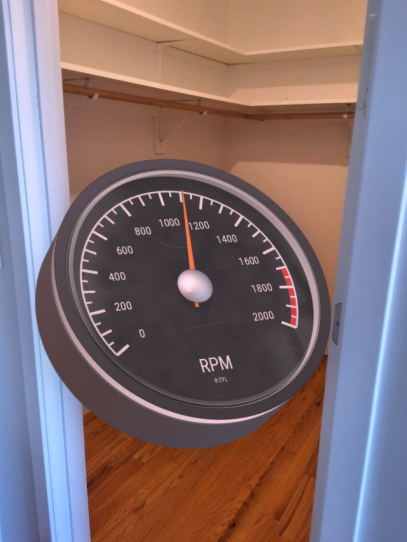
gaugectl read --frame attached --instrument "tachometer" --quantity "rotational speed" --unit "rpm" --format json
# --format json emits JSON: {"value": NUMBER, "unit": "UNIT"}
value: {"value": 1100, "unit": "rpm"}
